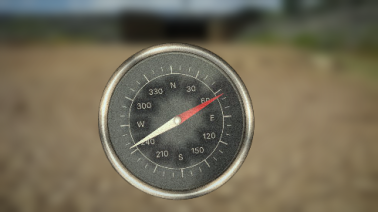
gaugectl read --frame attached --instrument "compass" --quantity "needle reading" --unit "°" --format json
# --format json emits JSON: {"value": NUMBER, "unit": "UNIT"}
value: {"value": 65, "unit": "°"}
